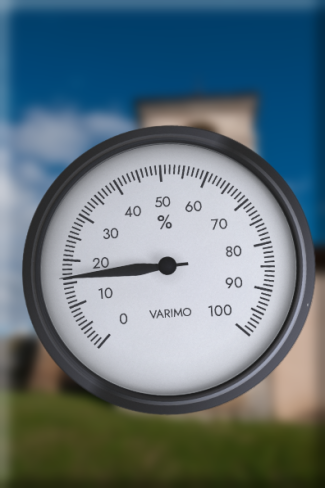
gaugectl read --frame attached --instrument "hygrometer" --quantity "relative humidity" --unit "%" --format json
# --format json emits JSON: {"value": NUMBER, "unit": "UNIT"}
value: {"value": 16, "unit": "%"}
